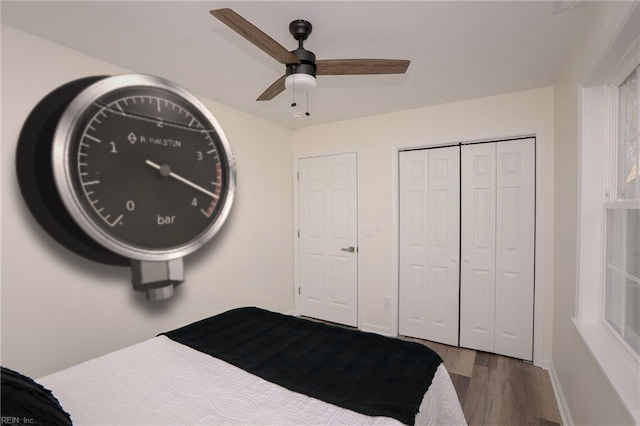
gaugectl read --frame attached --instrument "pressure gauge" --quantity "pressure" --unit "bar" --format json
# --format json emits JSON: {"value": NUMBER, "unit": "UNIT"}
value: {"value": 3.7, "unit": "bar"}
